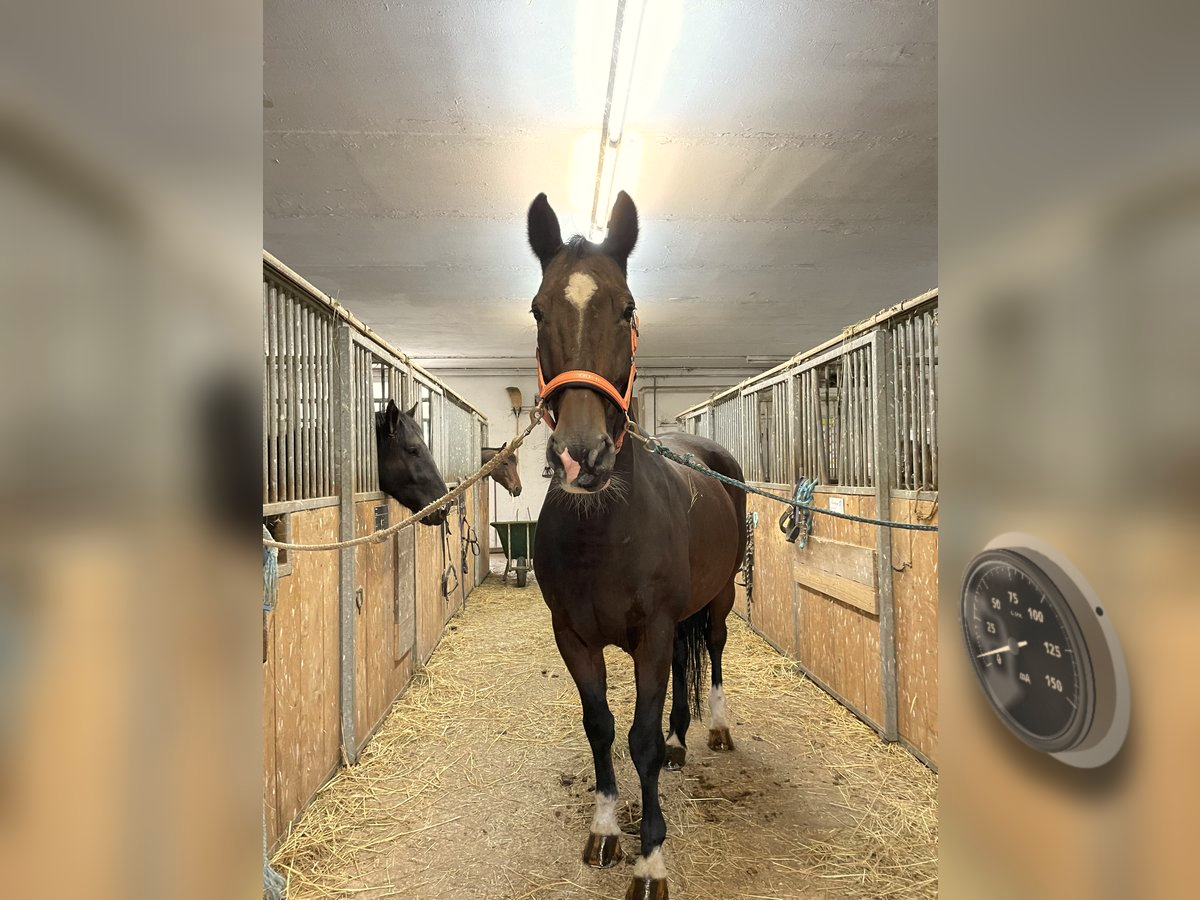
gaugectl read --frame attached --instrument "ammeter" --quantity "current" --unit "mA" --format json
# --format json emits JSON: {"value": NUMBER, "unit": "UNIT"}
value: {"value": 5, "unit": "mA"}
